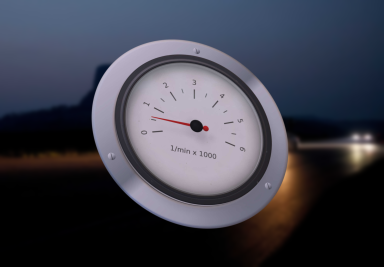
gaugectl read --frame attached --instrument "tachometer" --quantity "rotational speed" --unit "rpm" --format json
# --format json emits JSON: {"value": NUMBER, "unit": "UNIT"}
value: {"value": 500, "unit": "rpm"}
